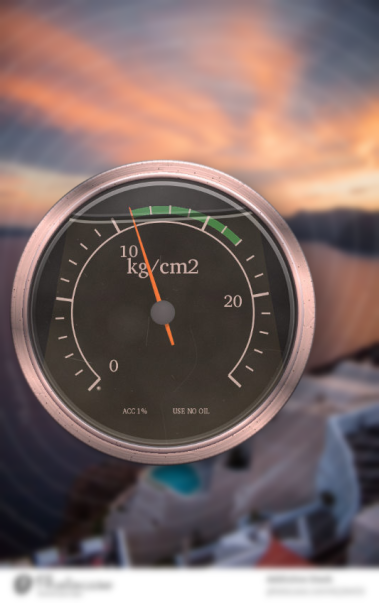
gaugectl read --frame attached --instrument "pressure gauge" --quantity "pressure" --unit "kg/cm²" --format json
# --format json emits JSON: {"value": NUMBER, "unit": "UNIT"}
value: {"value": 11, "unit": "kg/cm²"}
